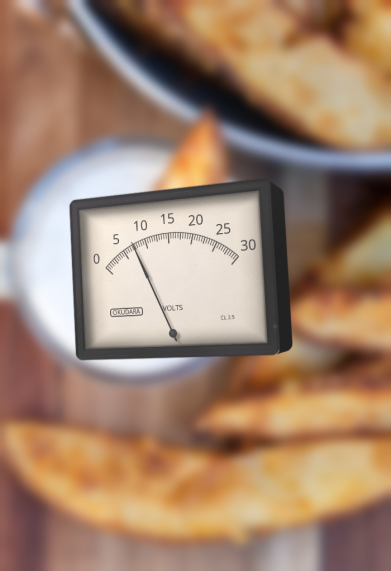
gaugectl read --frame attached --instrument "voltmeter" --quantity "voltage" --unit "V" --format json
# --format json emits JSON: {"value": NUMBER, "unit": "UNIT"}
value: {"value": 7.5, "unit": "V"}
